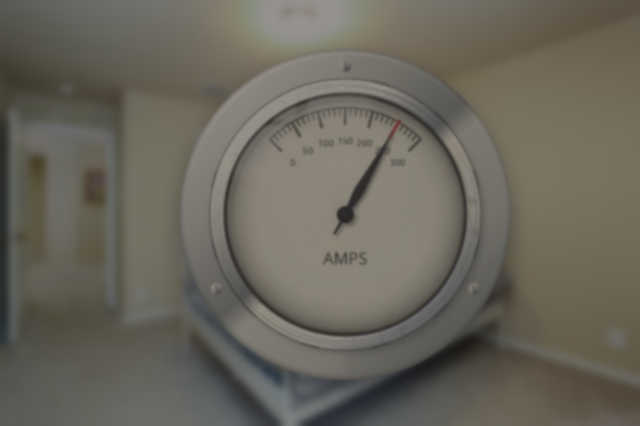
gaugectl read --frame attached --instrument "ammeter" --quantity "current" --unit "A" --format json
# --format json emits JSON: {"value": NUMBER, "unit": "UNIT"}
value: {"value": 250, "unit": "A"}
